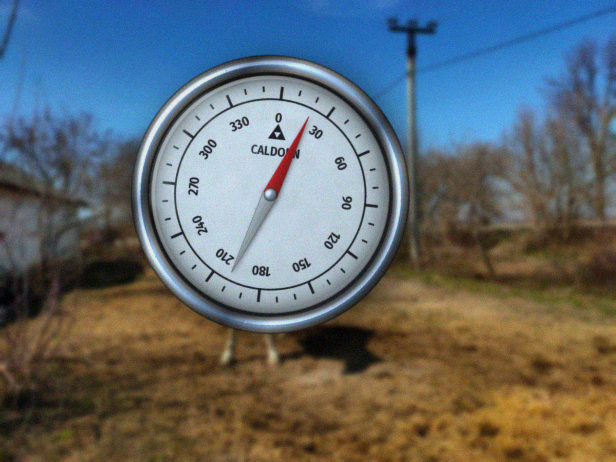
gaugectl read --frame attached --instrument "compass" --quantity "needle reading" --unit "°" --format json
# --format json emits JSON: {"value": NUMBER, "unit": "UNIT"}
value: {"value": 20, "unit": "°"}
